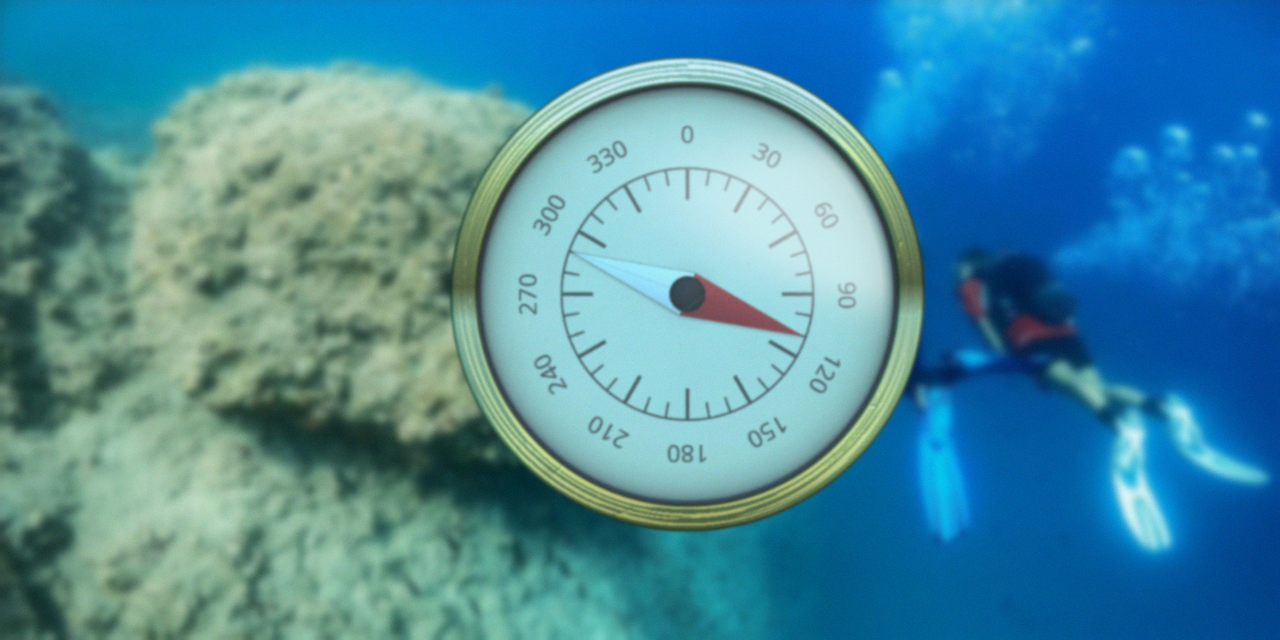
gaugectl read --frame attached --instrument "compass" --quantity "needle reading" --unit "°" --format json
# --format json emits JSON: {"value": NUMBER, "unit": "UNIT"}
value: {"value": 110, "unit": "°"}
